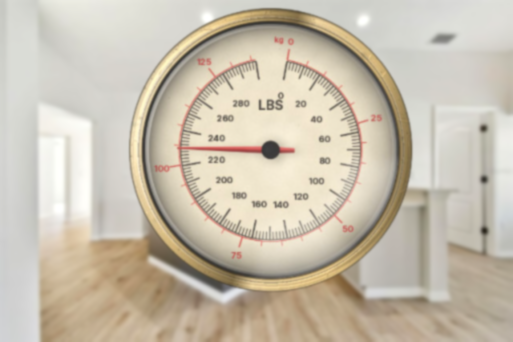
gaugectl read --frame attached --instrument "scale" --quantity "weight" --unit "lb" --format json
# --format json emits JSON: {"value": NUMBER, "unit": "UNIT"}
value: {"value": 230, "unit": "lb"}
